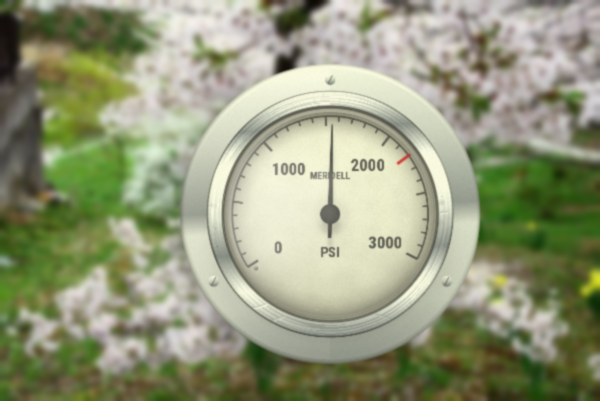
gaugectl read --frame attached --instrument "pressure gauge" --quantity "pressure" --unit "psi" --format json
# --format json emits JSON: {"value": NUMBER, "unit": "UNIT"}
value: {"value": 1550, "unit": "psi"}
